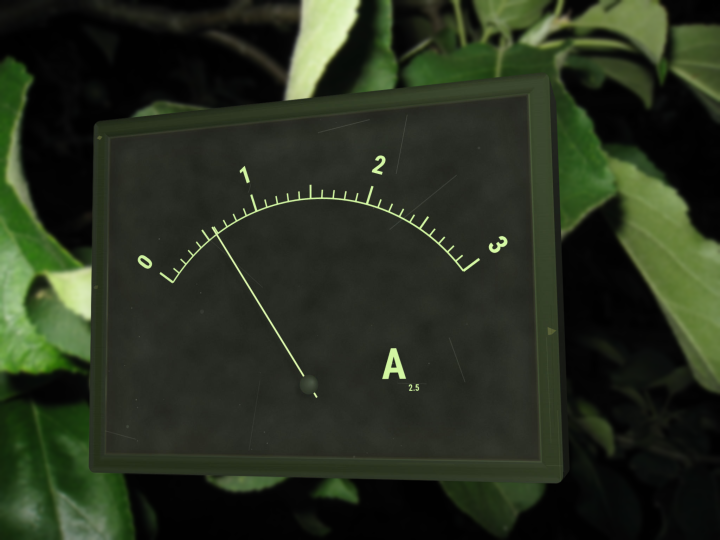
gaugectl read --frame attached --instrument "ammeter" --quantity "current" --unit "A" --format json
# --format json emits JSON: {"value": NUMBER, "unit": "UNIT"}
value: {"value": 0.6, "unit": "A"}
